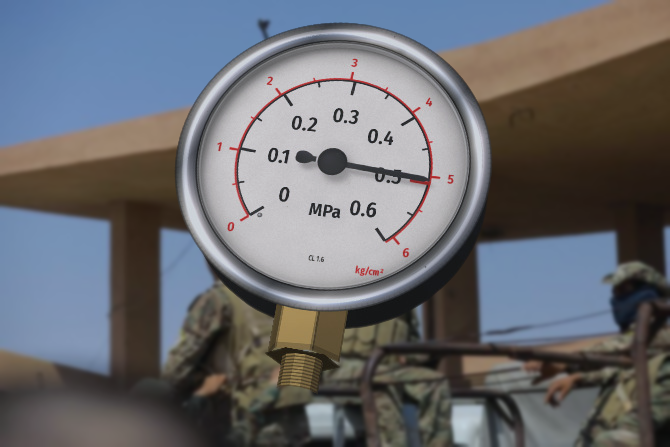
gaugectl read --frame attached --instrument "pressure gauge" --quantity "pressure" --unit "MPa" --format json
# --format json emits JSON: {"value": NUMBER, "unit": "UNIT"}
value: {"value": 0.5, "unit": "MPa"}
